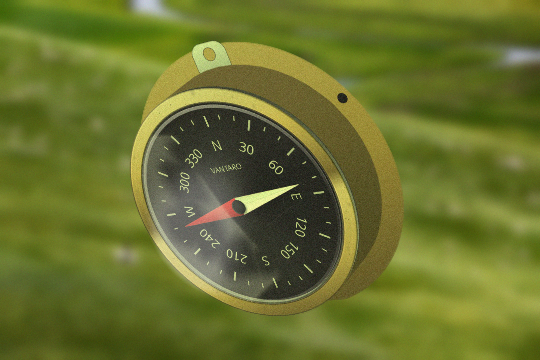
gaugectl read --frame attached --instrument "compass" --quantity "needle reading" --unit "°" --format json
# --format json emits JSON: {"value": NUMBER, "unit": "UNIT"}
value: {"value": 260, "unit": "°"}
